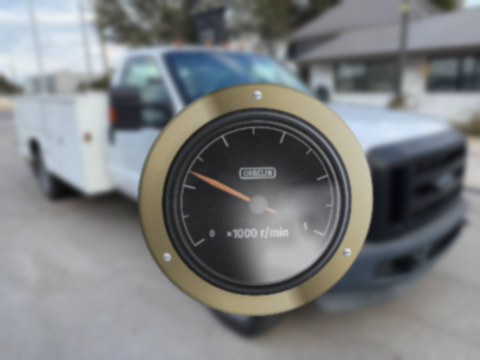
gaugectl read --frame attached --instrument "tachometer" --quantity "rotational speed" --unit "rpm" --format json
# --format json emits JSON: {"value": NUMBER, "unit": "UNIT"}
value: {"value": 1250, "unit": "rpm"}
